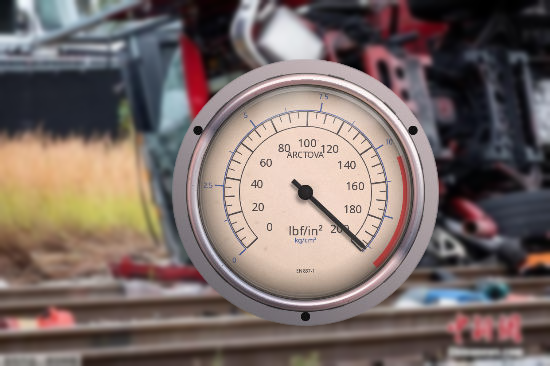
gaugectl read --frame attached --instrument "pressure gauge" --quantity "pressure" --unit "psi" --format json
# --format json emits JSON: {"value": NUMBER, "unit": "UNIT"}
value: {"value": 197.5, "unit": "psi"}
